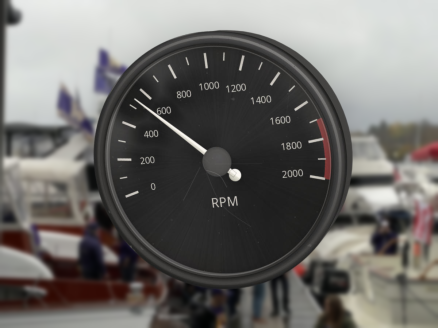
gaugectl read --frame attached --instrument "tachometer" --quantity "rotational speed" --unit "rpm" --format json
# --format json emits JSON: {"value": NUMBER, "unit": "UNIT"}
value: {"value": 550, "unit": "rpm"}
